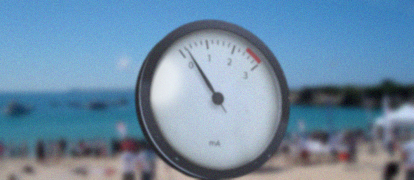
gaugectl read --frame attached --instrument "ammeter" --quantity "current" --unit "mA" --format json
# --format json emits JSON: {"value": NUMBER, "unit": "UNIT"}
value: {"value": 0.2, "unit": "mA"}
